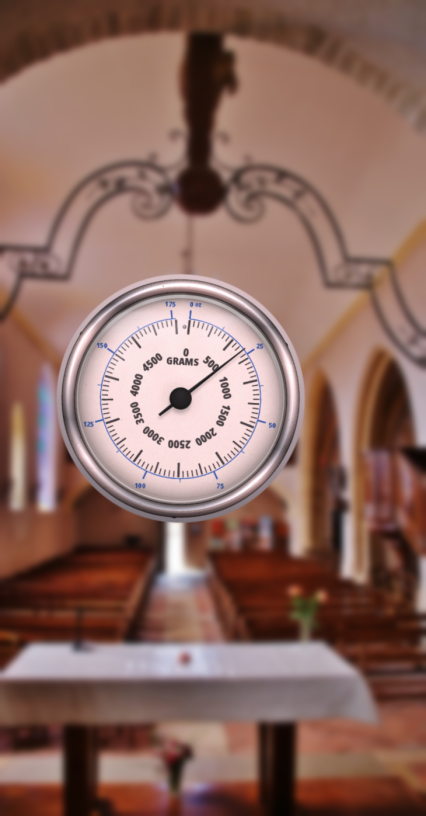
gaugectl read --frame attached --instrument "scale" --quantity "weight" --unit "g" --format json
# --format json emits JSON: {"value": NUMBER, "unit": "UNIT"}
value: {"value": 650, "unit": "g"}
